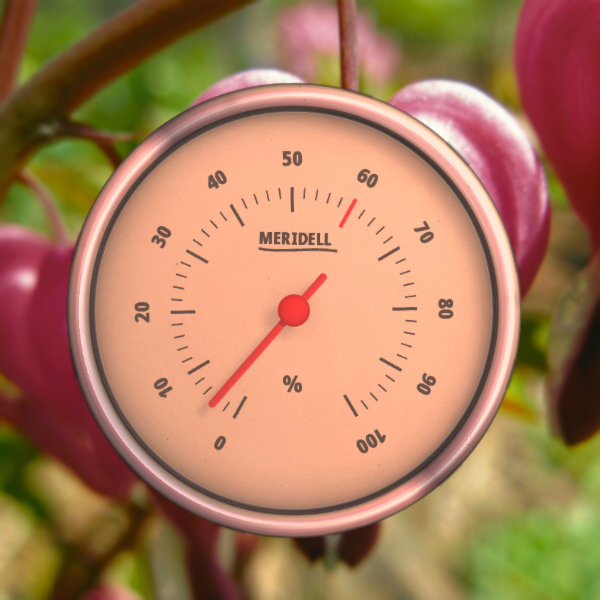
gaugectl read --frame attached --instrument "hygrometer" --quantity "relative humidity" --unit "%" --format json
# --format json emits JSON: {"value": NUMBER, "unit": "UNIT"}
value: {"value": 4, "unit": "%"}
